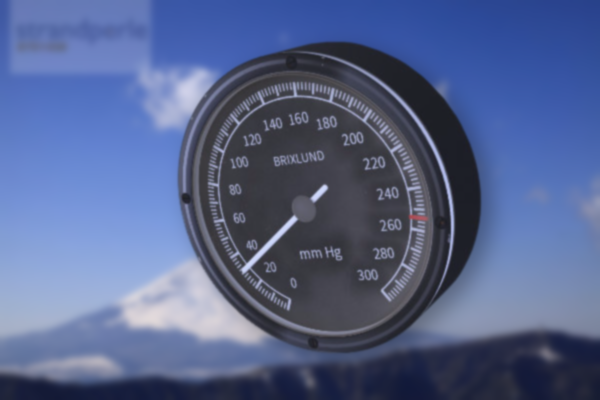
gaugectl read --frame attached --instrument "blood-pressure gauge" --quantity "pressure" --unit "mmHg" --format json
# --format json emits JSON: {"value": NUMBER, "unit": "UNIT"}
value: {"value": 30, "unit": "mmHg"}
